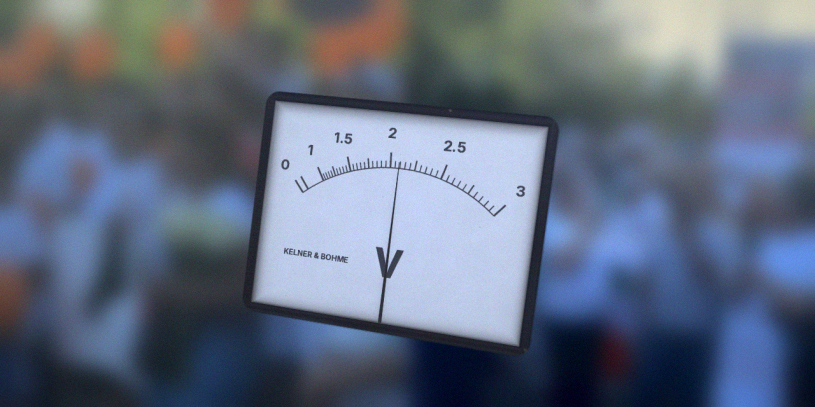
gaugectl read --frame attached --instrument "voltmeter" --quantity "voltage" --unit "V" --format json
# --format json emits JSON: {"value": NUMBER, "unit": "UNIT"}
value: {"value": 2.1, "unit": "V"}
